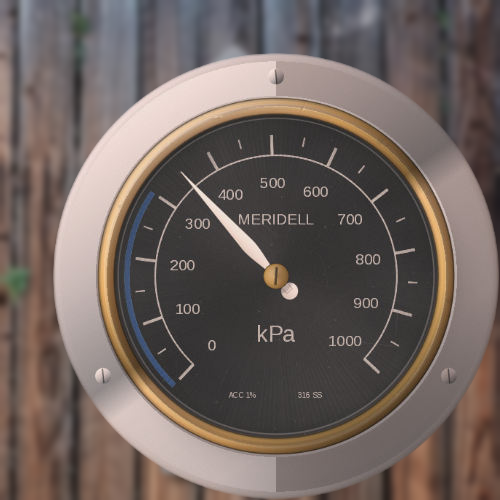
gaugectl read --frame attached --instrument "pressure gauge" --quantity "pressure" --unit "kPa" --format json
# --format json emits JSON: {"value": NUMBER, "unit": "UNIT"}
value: {"value": 350, "unit": "kPa"}
